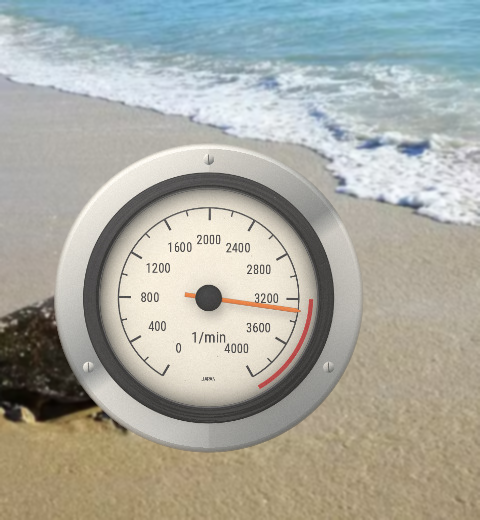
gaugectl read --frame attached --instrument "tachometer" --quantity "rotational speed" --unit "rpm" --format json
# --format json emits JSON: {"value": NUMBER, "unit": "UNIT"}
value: {"value": 3300, "unit": "rpm"}
